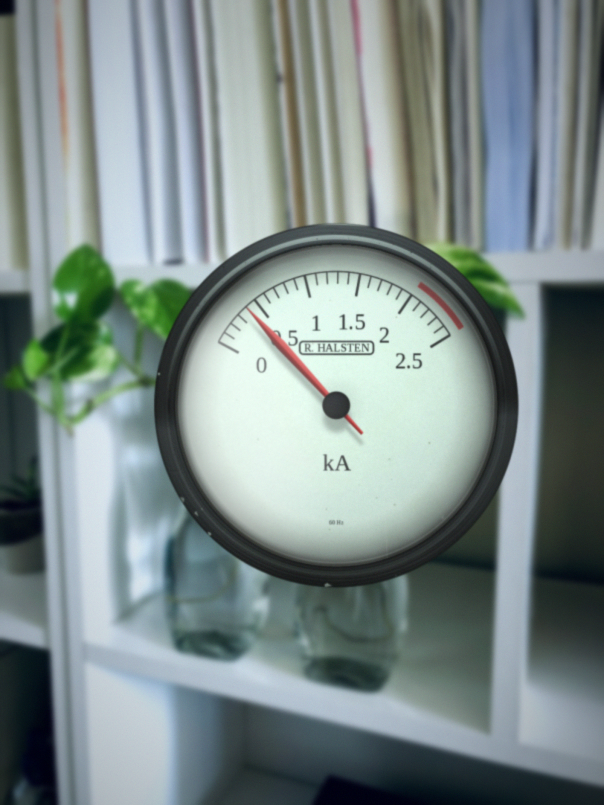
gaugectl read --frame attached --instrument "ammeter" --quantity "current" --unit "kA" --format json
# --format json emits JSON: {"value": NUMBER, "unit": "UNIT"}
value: {"value": 0.4, "unit": "kA"}
